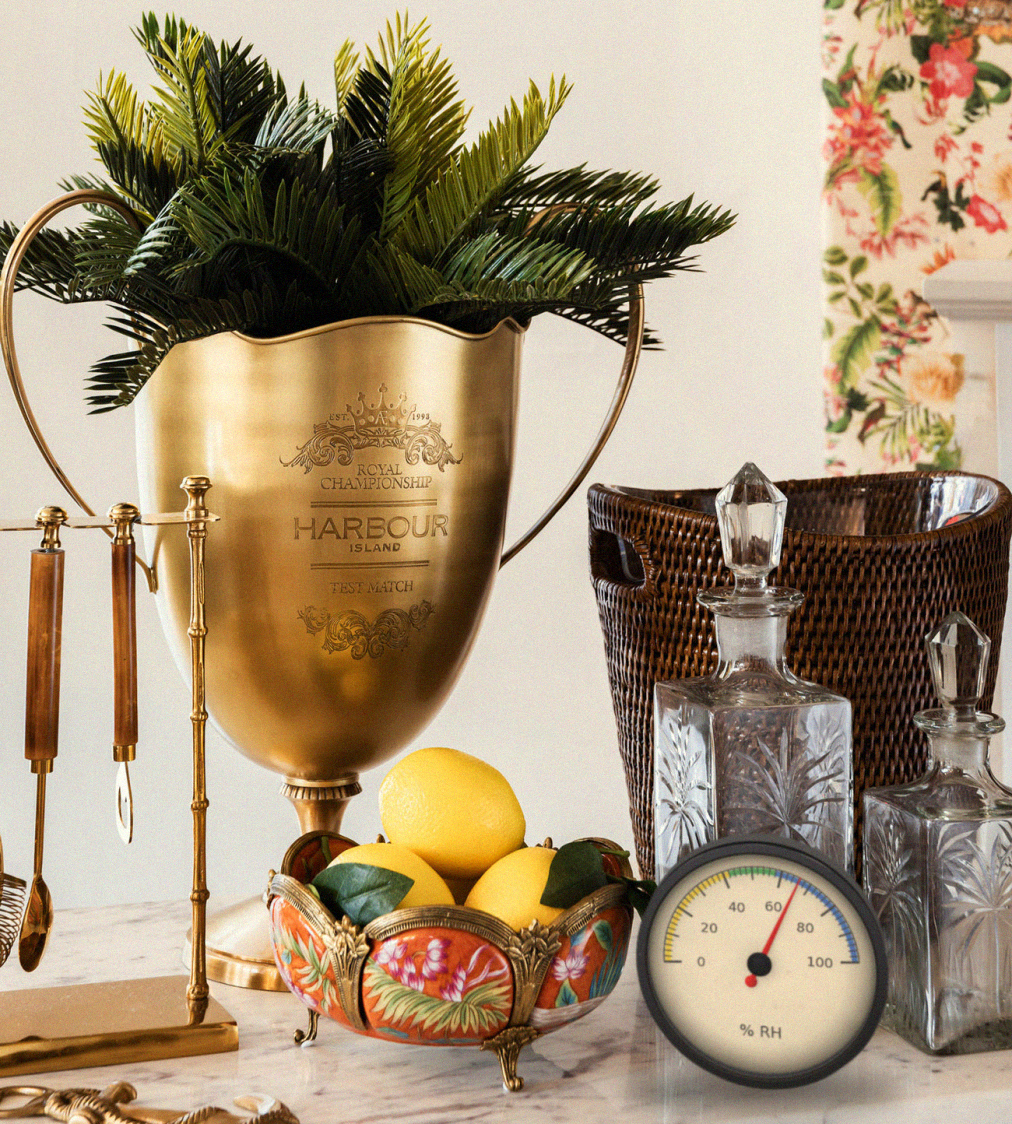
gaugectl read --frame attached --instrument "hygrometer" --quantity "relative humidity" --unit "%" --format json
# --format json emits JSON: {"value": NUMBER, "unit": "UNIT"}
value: {"value": 66, "unit": "%"}
